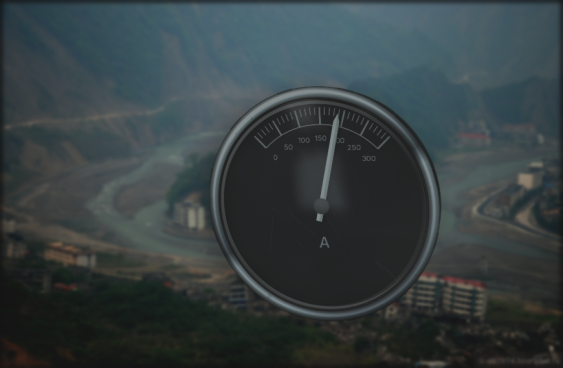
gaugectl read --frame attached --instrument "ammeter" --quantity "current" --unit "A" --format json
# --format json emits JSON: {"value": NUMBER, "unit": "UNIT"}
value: {"value": 190, "unit": "A"}
